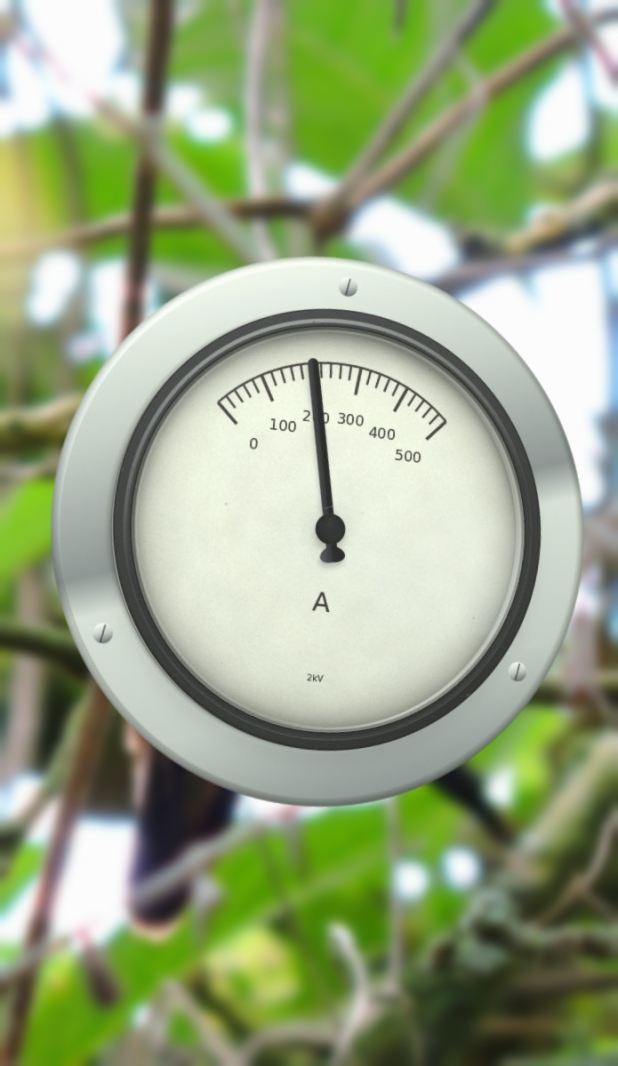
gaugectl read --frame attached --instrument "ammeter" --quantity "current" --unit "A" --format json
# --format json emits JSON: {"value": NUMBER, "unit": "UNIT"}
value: {"value": 200, "unit": "A"}
